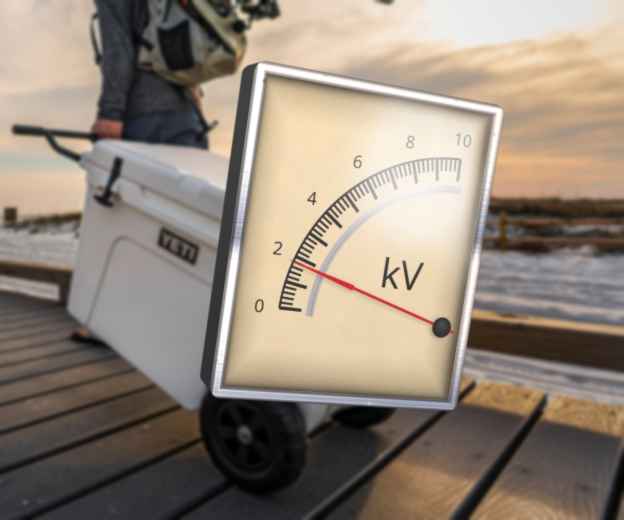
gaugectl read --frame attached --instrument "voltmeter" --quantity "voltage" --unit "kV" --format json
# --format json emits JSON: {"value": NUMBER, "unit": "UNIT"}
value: {"value": 1.8, "unit": "kV"}
